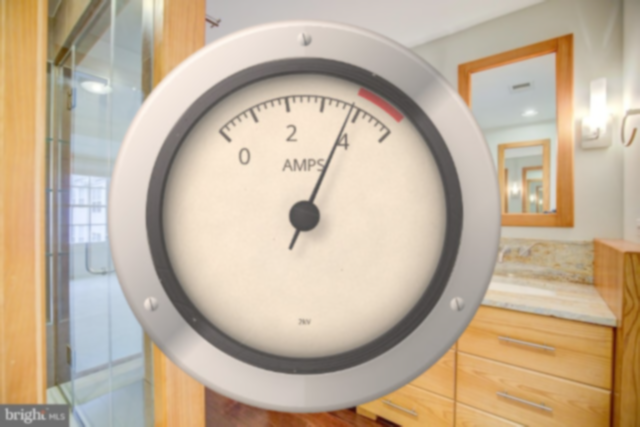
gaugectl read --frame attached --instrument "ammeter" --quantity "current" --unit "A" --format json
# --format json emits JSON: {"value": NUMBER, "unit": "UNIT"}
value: {"value": 3.8, "unit": "A"}
